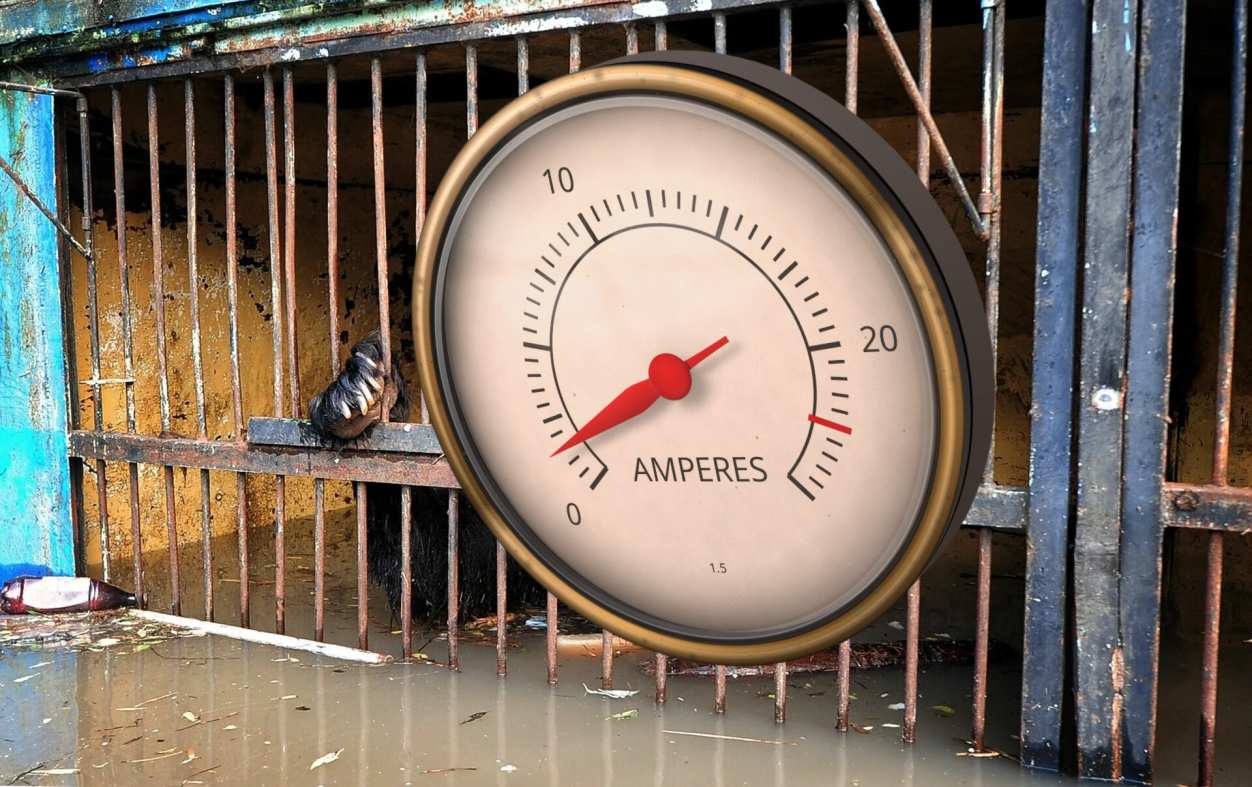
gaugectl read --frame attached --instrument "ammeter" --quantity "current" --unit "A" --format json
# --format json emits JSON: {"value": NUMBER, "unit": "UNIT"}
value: {"value": 1.5, "unit": "A"}
